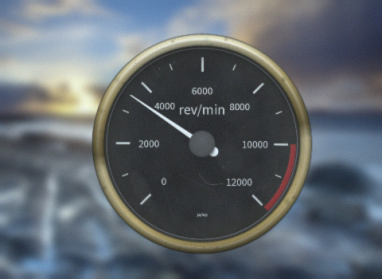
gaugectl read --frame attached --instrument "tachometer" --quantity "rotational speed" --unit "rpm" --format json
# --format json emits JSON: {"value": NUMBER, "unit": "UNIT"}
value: {"value": 3500, "unit": "rpm"}
